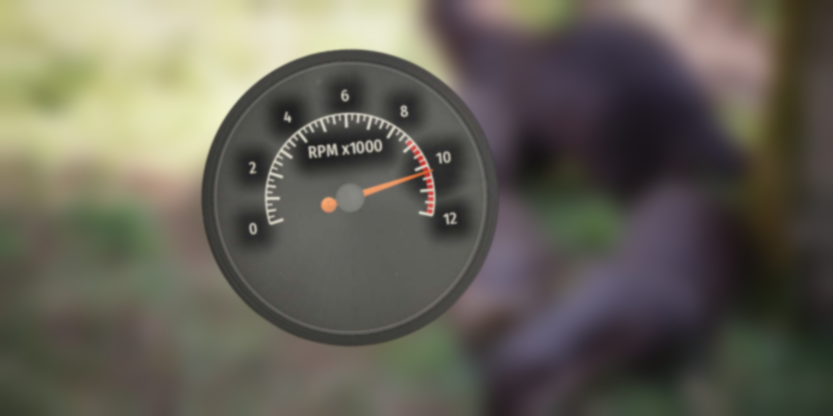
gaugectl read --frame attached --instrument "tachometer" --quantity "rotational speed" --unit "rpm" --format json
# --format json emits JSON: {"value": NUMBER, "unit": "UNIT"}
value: {"value": 10250, "unit": "rpm"}
